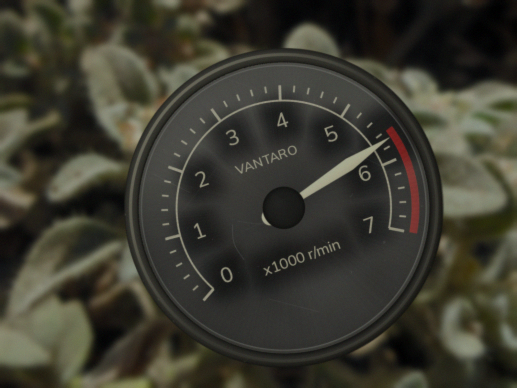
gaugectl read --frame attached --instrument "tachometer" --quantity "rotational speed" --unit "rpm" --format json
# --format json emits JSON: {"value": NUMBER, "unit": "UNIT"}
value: {"value": 5700, "unit": "rpm"}
